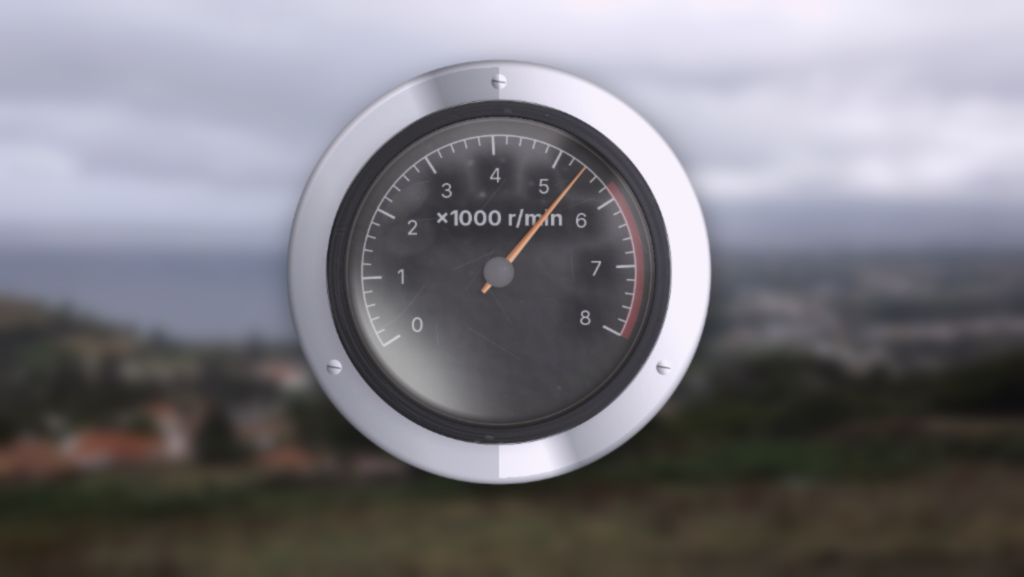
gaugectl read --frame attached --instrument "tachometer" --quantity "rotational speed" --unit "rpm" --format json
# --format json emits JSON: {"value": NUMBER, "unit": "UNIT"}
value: {"value": 5400, "unit": "rpm"}
